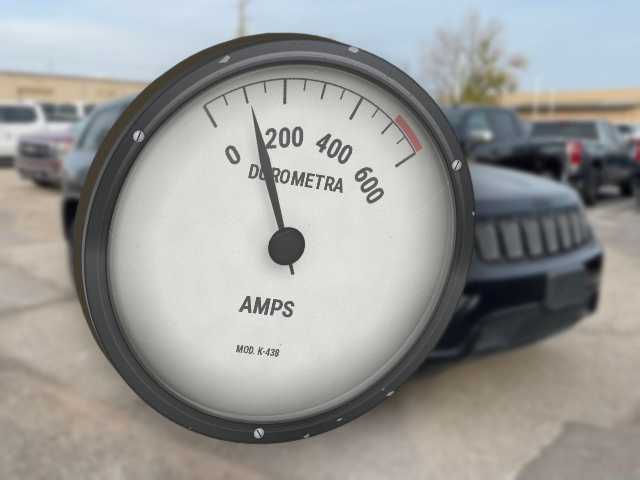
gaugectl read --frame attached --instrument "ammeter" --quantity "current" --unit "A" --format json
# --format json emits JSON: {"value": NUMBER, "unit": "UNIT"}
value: {"value": 100, "unit": "A"}
